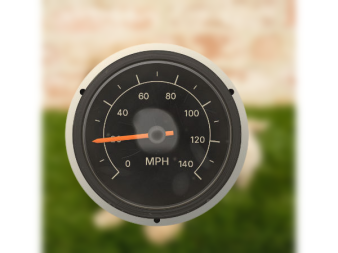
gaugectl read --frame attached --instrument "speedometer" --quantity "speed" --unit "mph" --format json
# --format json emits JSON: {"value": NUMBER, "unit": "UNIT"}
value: {"value": 20, "unit": "mph"}
